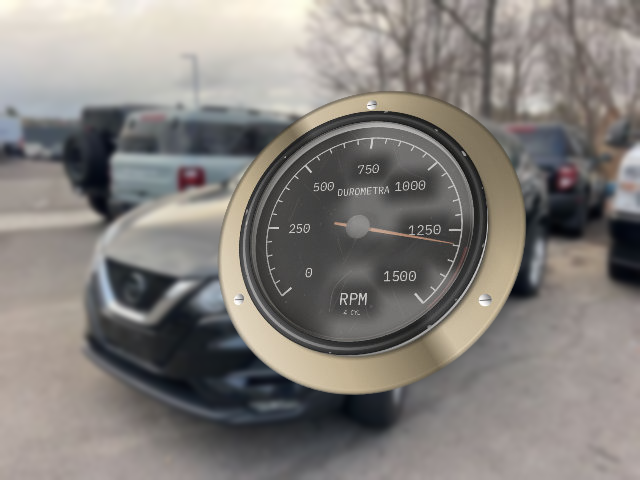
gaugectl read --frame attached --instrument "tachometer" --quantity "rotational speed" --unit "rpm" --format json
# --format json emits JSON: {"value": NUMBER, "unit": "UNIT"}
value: {"value": 1300, "unit": "rpm"}
